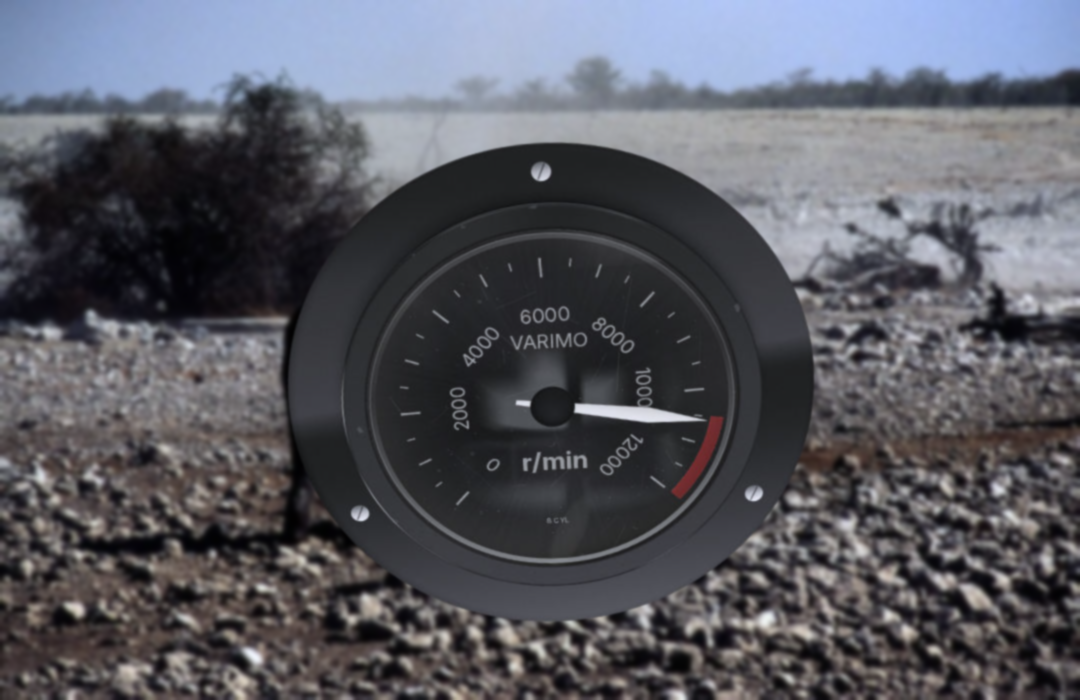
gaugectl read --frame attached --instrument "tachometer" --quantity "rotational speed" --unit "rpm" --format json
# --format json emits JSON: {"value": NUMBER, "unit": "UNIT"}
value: {"value": 10500, "unit": "rpm"}
